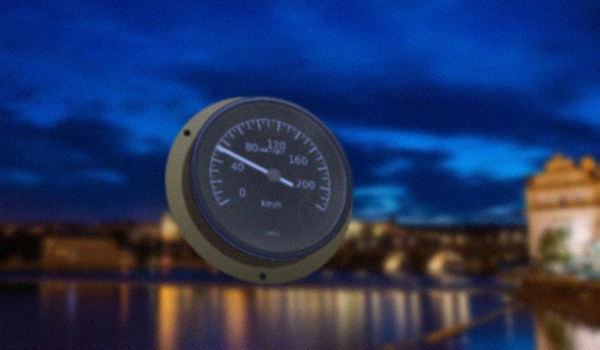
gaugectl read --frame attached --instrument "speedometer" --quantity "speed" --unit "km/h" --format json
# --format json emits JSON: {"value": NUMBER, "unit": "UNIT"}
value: {"value": 50, "unit": "km/h"}
